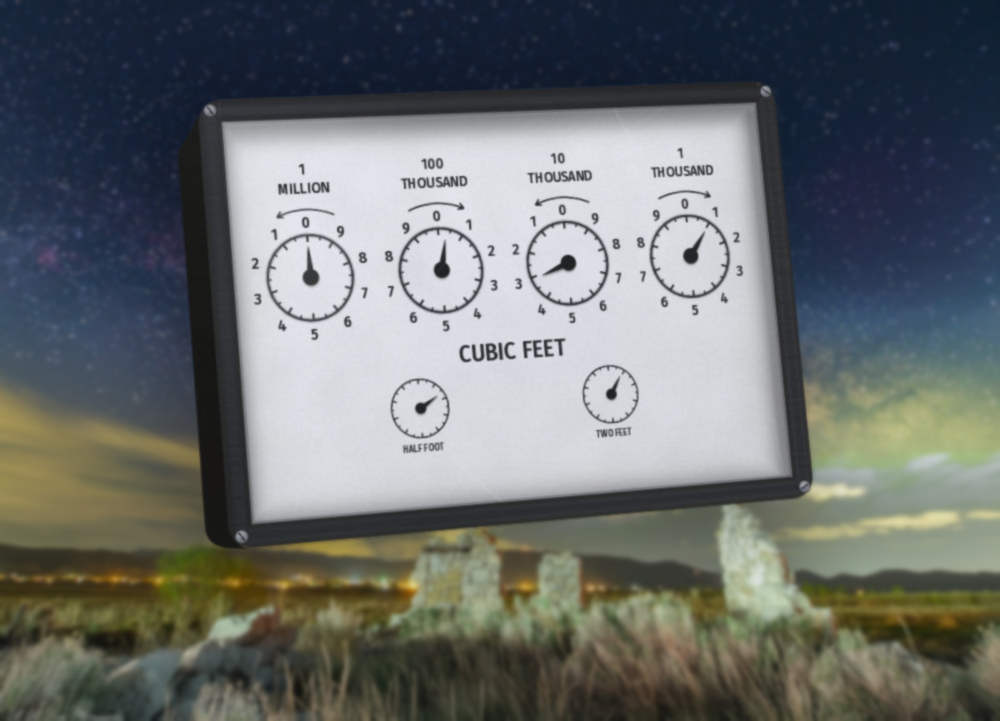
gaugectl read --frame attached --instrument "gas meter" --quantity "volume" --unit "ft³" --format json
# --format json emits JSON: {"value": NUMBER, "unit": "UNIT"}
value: {"value": 3100, "unit": "ft³"}
